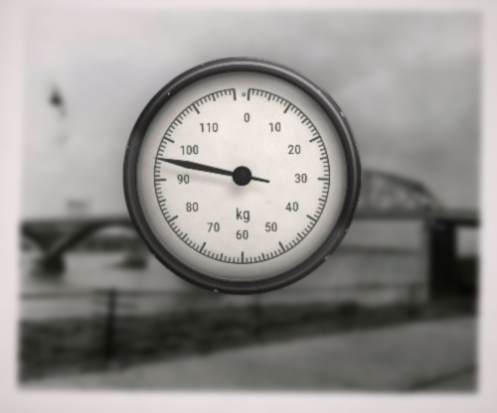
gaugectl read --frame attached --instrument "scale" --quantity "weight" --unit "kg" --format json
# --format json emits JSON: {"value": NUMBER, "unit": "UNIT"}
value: {"value": 95, "unit": "kg"}
